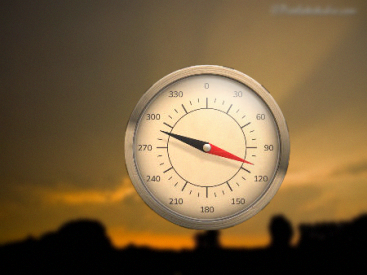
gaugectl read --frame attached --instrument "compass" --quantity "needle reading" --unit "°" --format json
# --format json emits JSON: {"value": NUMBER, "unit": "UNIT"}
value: {"value": 110, "unit": "°"}
